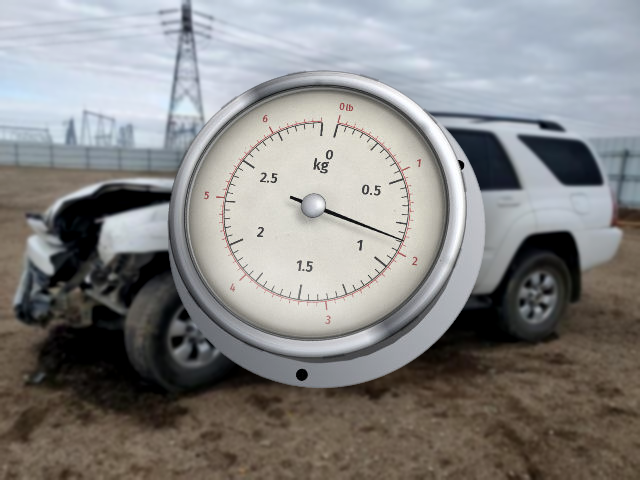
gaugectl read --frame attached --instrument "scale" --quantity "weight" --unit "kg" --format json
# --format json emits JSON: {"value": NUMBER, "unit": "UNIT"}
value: {"value": 0.85, "unit": "kg"}
